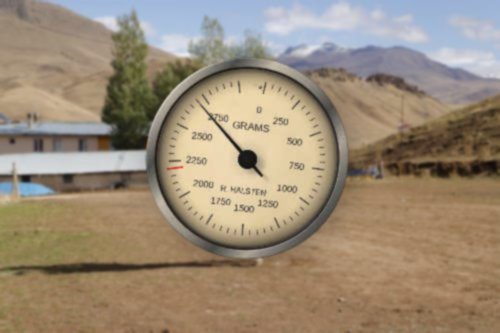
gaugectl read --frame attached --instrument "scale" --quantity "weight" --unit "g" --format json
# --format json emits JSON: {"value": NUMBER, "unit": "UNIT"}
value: {"value": 2700, "unit": "g"}
